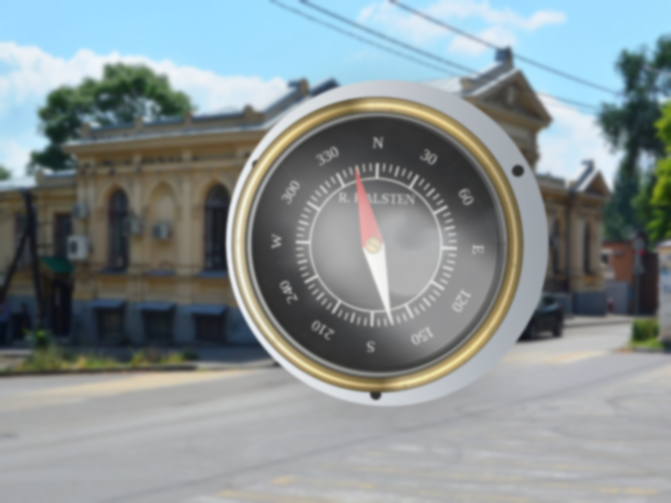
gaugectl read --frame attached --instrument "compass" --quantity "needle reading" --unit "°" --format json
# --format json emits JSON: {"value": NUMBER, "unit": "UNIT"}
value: {"value": 345, "unit": "°"}
